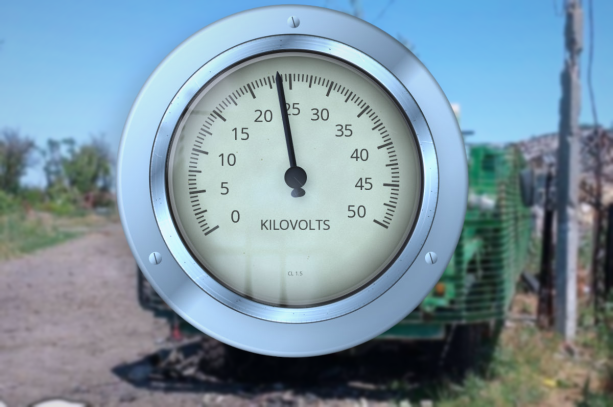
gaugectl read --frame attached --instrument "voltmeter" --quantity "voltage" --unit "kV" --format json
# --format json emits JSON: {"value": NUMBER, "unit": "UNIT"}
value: {"value": 23.5, "unit": "kV"}
